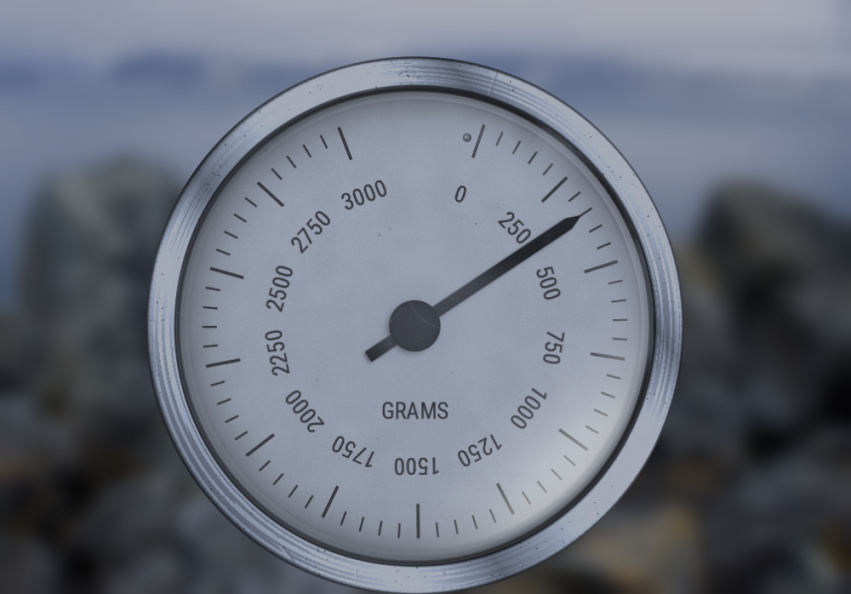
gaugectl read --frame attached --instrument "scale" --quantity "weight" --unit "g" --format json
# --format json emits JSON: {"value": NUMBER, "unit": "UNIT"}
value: {"value": 350, "unit": "g"}
